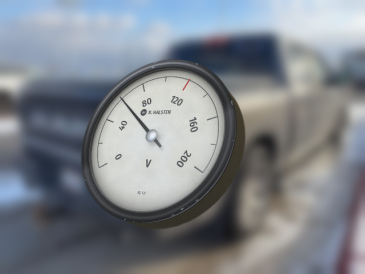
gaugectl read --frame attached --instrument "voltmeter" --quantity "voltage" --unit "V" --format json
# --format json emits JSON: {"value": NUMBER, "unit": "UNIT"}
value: {"value": 60, "unit": "V"}
